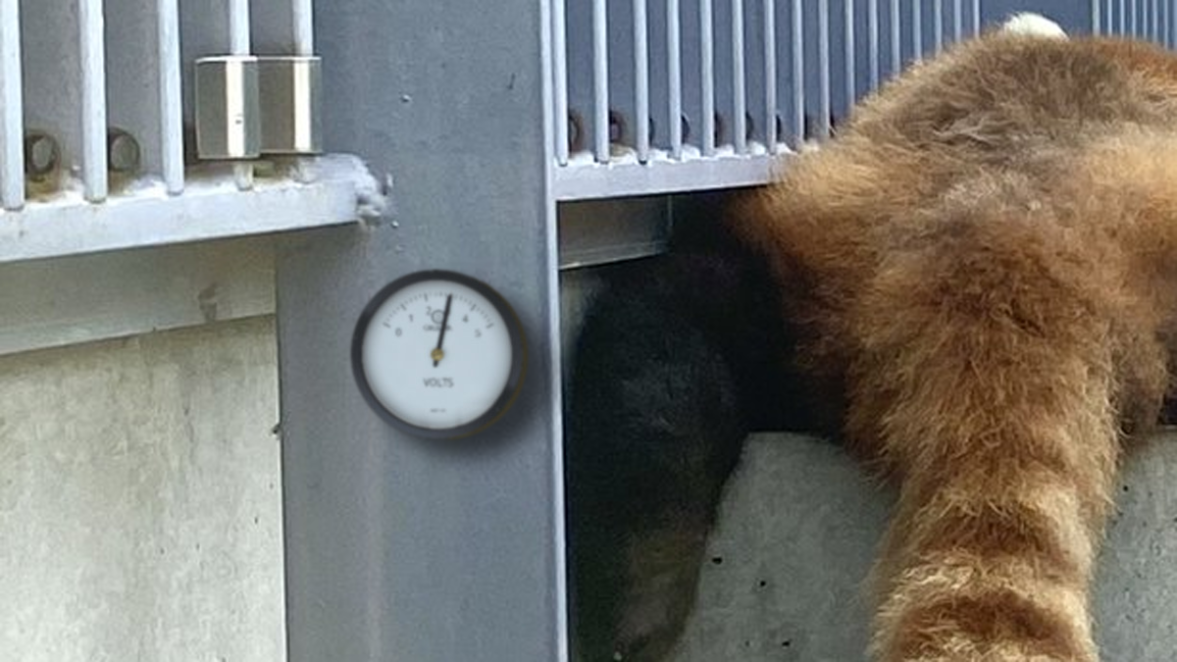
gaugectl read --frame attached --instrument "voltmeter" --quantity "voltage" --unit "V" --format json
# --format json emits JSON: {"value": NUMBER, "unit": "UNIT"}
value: {"value": 3, "unit": "V"}
